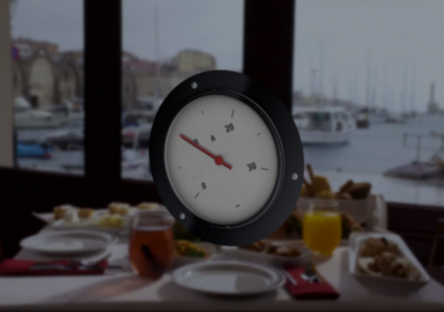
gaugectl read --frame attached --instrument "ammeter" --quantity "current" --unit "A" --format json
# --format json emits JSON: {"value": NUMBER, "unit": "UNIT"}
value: {"value": 10, "unit": "A"}
